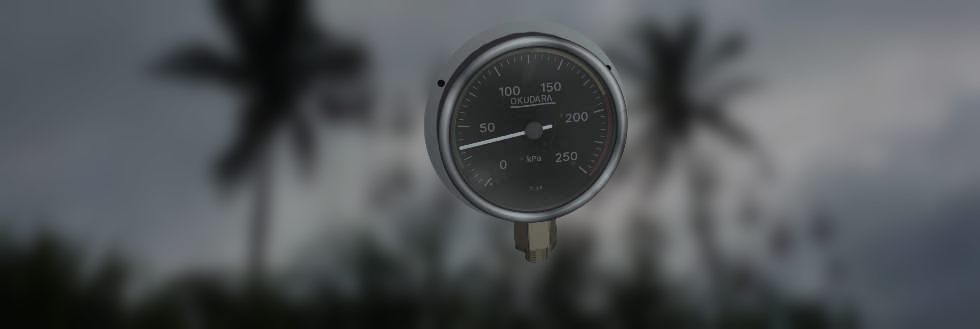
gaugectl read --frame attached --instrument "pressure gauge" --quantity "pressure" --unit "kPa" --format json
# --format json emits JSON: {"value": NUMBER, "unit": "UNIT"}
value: {"value": 35, "unit": "kPa"}
